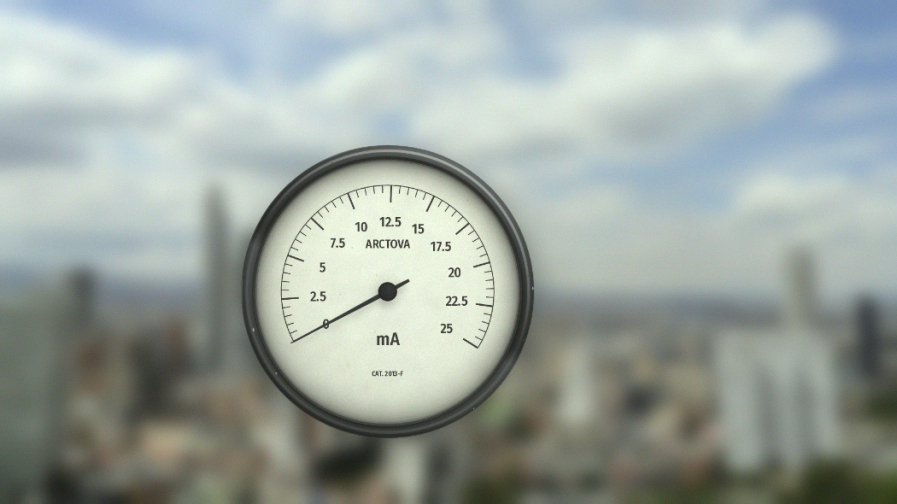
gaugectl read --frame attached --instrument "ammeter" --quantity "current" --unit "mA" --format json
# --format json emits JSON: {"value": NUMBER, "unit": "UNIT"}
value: {"value": 0, "unit": "mA"}
